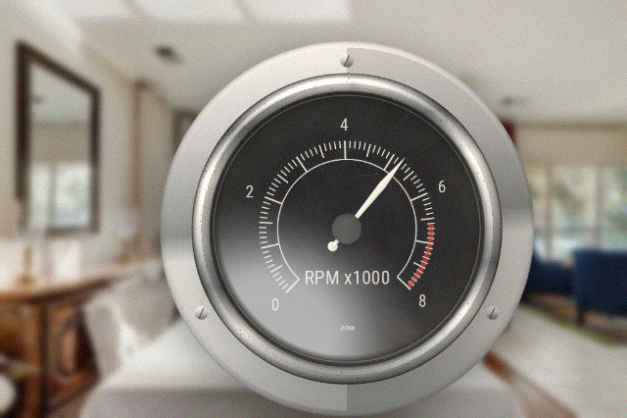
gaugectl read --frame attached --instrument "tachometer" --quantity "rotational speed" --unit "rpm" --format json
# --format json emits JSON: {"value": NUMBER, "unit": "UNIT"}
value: {"value": 5200, "unit": "rpm"}
